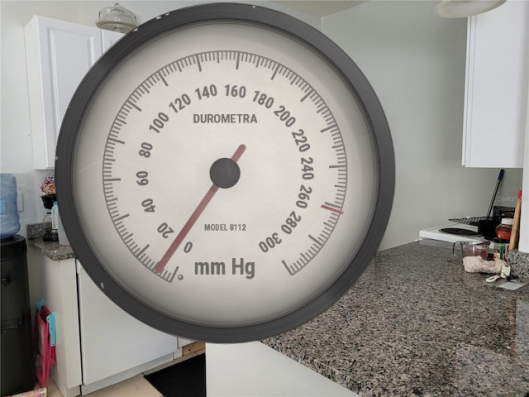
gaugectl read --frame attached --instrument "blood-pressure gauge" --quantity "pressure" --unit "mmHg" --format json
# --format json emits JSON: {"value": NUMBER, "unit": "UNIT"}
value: {"value": 8, "unit": "mmHg"}
